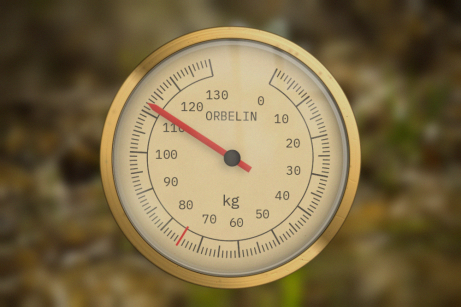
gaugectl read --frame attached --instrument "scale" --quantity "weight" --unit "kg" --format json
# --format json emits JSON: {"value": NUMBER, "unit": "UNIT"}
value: {"value": 112, "unit": "kg"}
